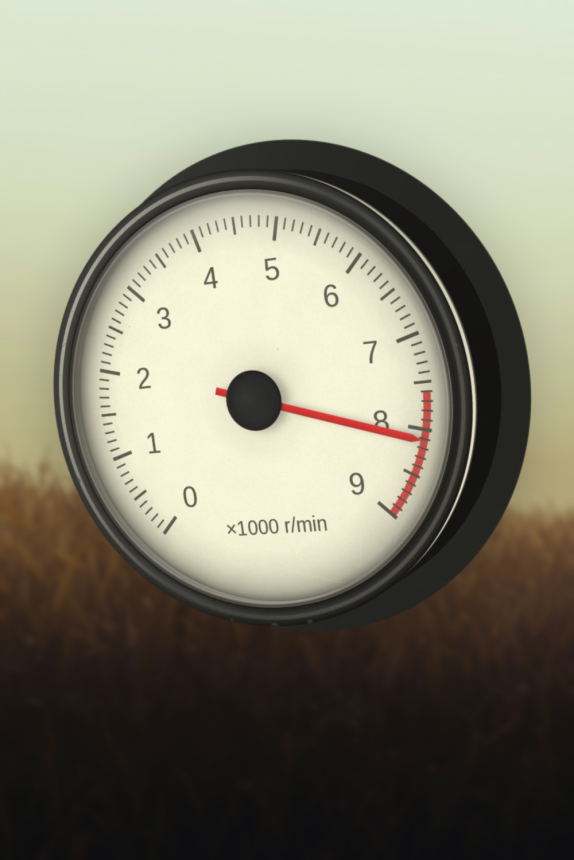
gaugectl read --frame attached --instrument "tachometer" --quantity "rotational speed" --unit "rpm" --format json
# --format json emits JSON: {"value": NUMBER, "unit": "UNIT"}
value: {"value": 8100, "unit": "rpm"}
